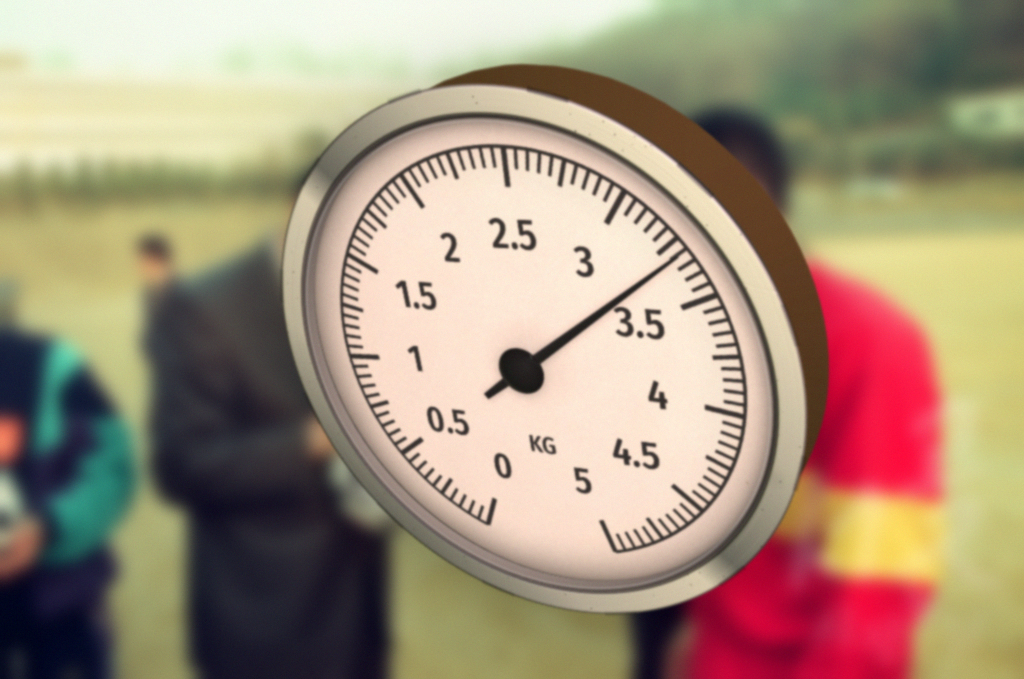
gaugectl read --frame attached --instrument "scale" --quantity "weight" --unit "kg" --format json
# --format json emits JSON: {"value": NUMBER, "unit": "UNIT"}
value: {"value": 3.3, "unit": "kg"}
